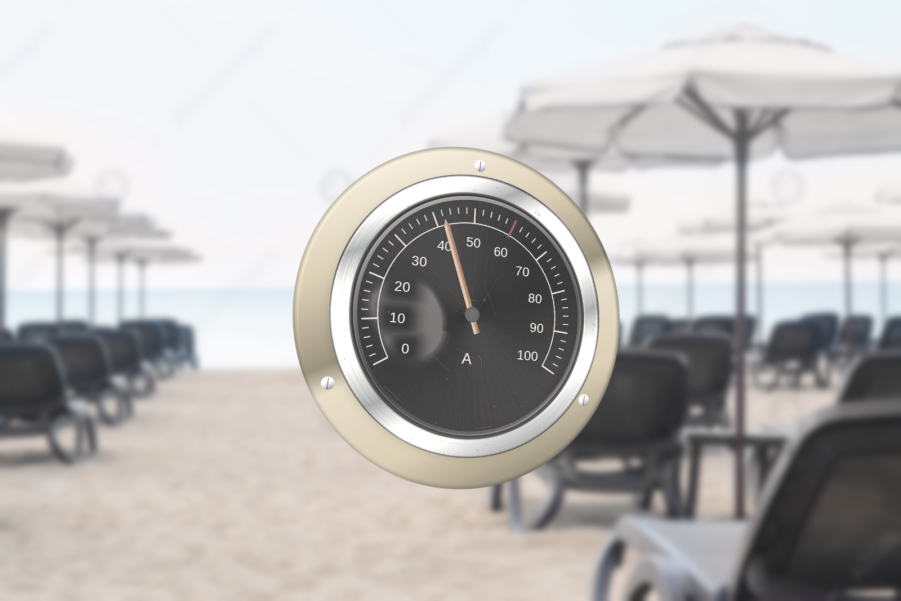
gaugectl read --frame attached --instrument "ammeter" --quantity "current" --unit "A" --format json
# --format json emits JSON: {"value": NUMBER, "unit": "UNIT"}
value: {"value": 42, "unit": "A"}
